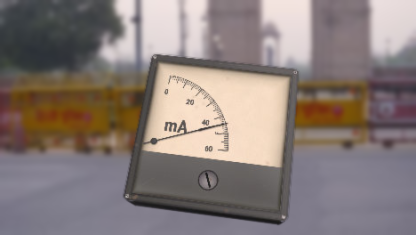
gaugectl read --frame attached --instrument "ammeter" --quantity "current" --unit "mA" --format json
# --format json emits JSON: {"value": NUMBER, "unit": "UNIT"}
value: {"value": 45, "unit": "mA"}
